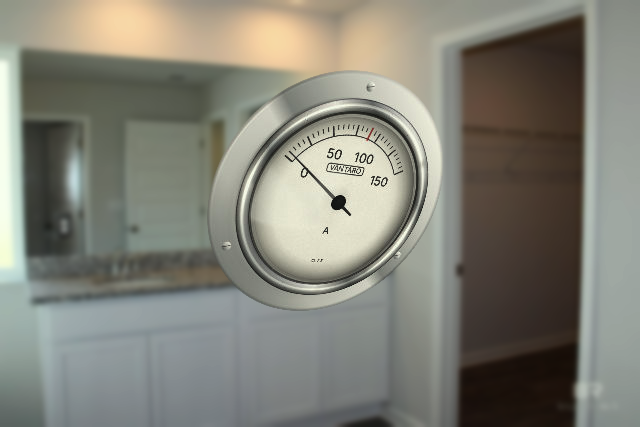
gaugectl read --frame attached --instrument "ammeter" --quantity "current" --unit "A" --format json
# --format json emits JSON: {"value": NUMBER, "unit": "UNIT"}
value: {"value": 5, "unit": "A"}
